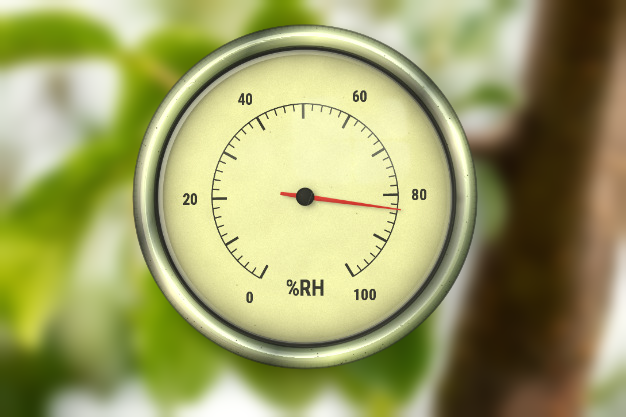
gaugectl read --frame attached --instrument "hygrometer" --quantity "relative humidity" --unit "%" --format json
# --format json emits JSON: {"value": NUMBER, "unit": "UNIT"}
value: {"value": 83, "unit": "%"}
